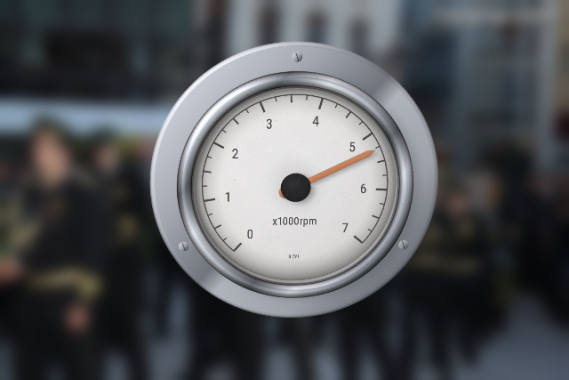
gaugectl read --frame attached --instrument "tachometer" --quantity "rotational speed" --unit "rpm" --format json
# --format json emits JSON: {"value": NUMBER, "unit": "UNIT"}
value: {"value": 5250, "unit": "rpm"}
